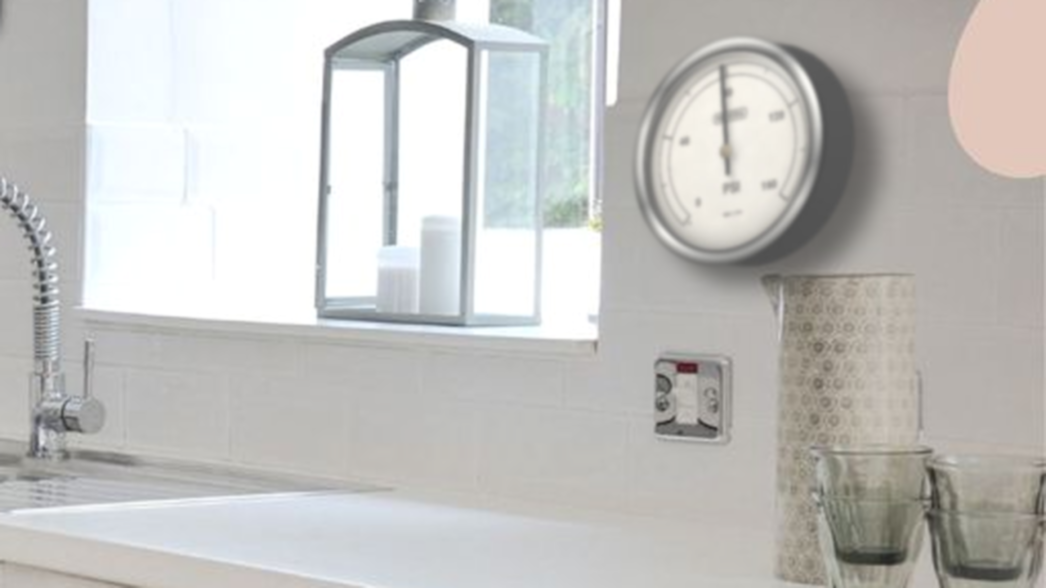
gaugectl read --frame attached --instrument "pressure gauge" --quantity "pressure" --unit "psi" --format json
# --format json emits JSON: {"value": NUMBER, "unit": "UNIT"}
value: {"value": 80, "unit": "psi"}
